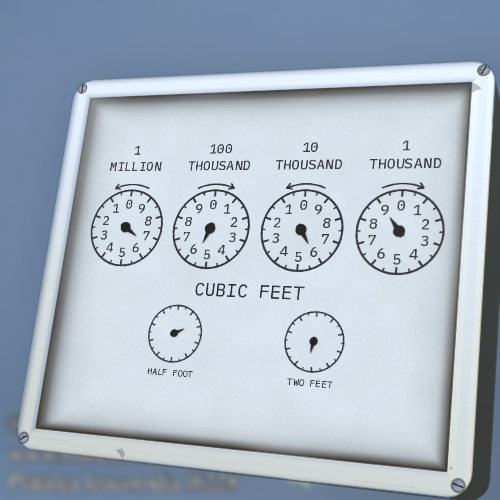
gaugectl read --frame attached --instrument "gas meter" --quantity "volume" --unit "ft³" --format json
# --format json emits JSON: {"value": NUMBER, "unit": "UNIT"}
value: {"value": 655900, "unit": "ft³"}
